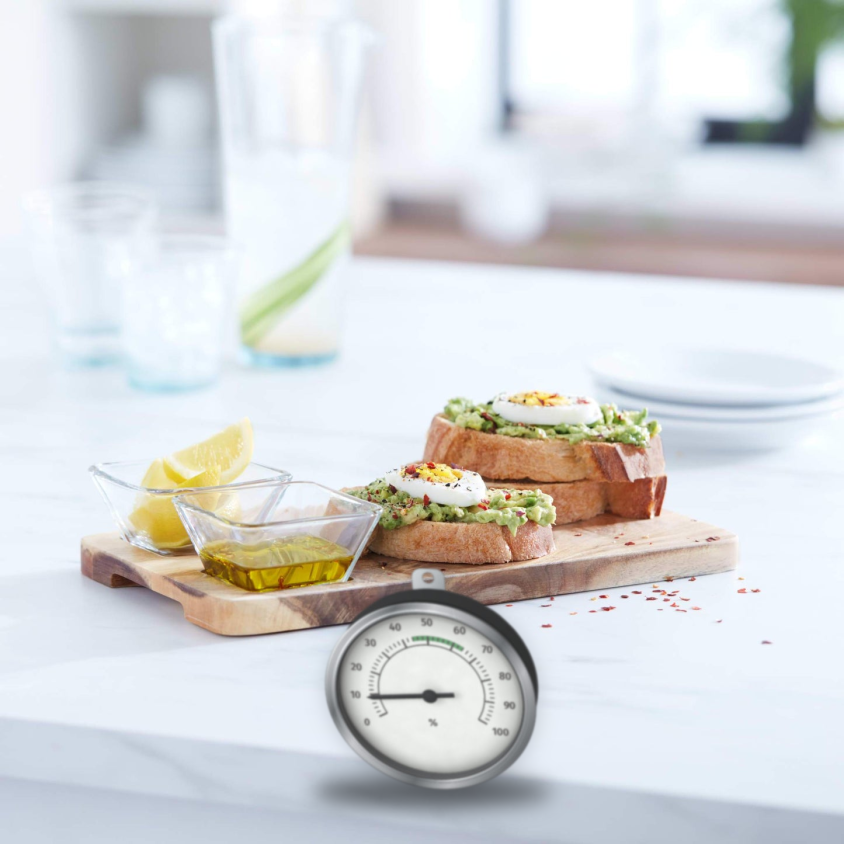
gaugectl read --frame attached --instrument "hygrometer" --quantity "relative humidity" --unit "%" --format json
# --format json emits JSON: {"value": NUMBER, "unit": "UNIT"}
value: {"value": 10, "unit": "%"}
